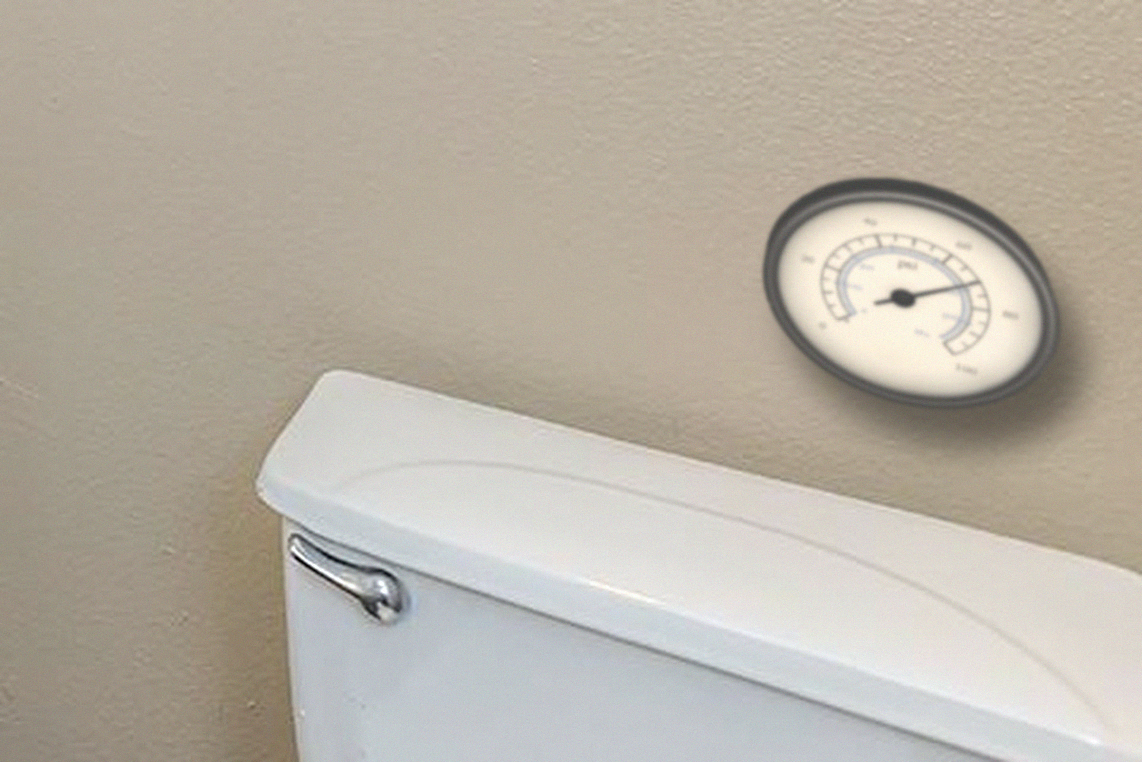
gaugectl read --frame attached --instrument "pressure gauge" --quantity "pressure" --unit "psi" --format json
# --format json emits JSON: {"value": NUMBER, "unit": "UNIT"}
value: {"value": 70, "unit": "psi"}
